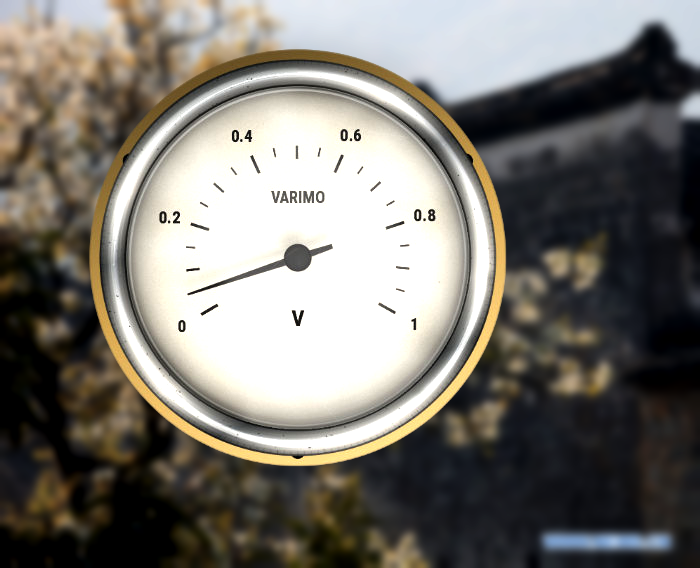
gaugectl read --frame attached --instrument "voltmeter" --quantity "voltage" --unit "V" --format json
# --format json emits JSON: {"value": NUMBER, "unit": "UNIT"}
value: {"value": 0.05, "unit": "V"}
